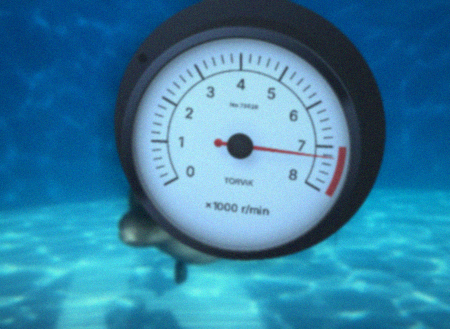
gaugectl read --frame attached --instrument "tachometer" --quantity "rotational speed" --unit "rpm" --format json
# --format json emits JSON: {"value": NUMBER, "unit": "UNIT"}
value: {"value": 7200, "unit": "rpm"}
